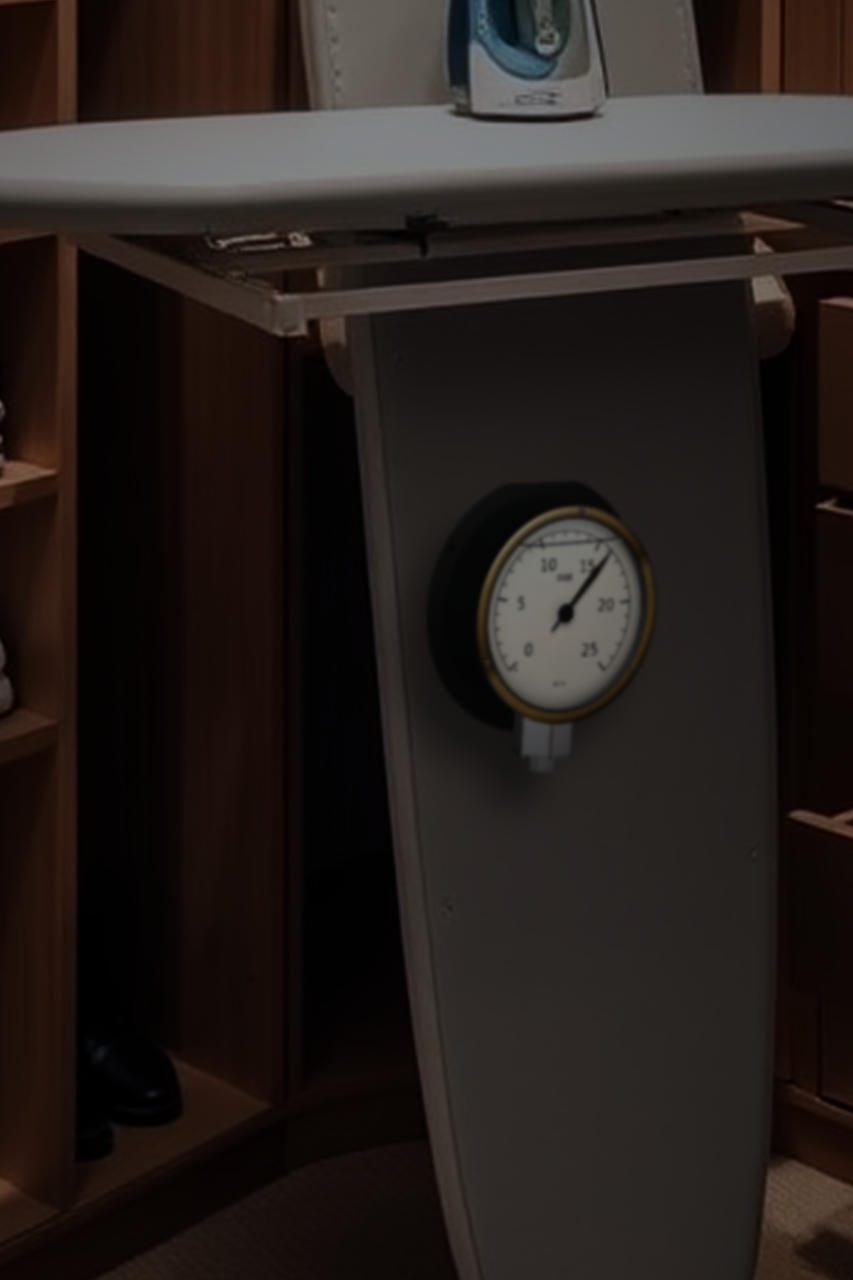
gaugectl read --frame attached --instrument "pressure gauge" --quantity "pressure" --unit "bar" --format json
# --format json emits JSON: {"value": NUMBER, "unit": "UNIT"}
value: {"value": 16, "unit": "bar"}
